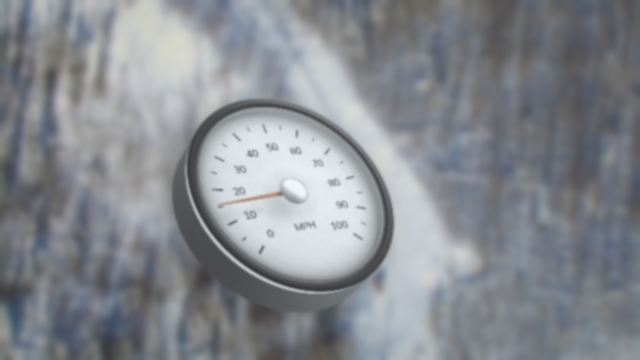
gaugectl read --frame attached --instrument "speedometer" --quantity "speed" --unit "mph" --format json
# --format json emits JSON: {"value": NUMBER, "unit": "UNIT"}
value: {"value": 15, "unit": "mph"}
